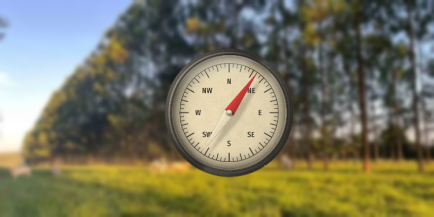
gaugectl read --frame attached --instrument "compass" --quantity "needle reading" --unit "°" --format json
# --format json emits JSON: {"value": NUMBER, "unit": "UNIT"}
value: {"value": 35, "unit": "°"}
